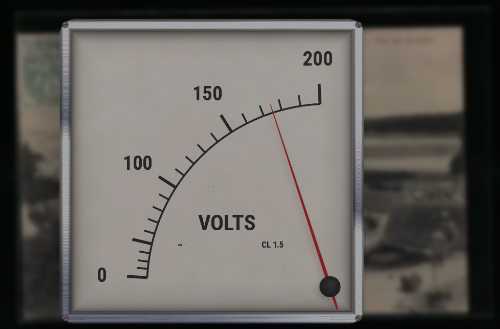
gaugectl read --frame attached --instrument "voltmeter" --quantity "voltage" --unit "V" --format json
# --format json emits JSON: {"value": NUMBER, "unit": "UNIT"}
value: {"value": 175, "unit": "V"}
